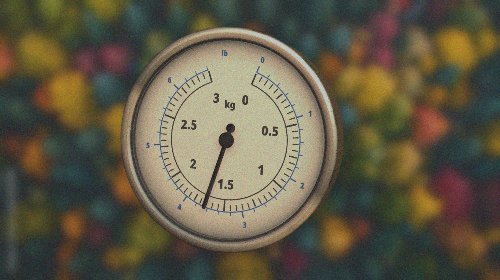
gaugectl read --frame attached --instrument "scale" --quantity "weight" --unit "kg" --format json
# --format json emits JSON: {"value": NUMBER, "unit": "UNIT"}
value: {"value": 1.65, "unit": "kg"}
